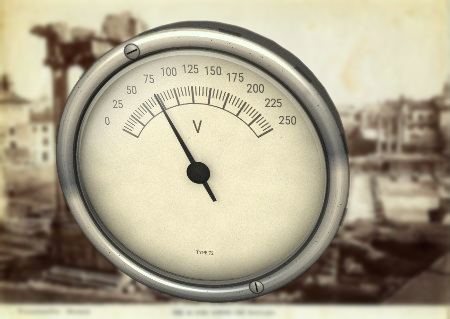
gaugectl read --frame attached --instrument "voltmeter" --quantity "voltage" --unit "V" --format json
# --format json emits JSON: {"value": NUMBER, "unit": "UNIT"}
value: {"value": 75, "unit": "V"}
